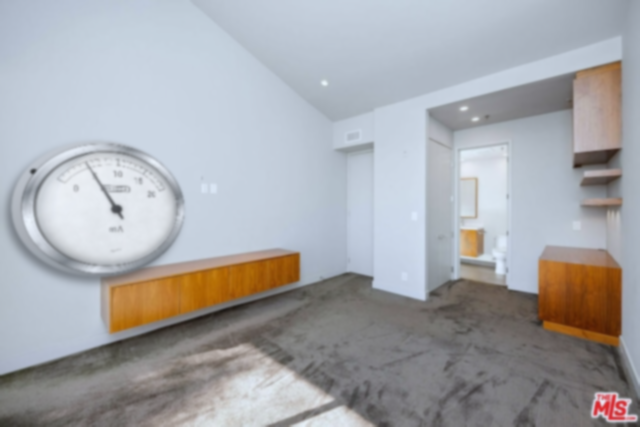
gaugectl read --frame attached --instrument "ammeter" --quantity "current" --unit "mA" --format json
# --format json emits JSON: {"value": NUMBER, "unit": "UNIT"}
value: {"value": 5, "unit": "mA"}
